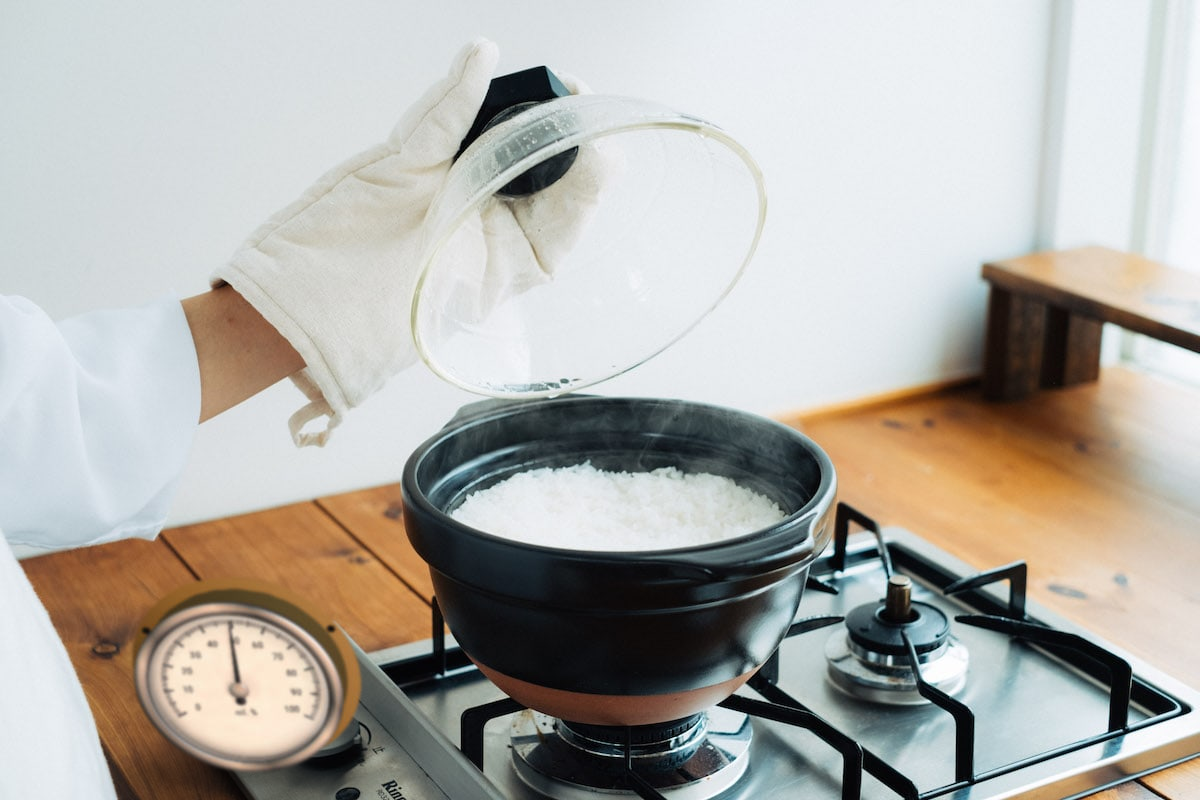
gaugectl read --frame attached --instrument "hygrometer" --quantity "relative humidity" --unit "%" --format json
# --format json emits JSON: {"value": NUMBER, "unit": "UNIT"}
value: {"value": 50, "unit": "%"}
